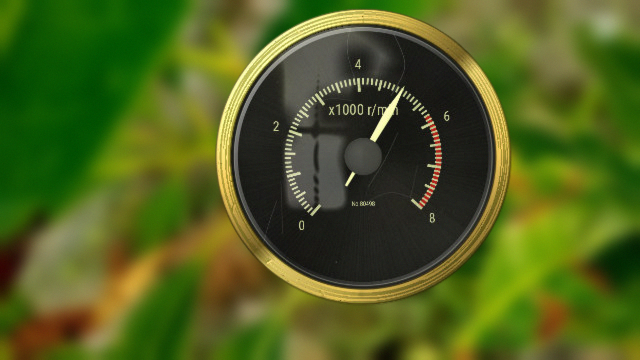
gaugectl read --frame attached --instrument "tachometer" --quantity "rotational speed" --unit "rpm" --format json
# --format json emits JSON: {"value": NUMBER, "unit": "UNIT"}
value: {"value": 5000, "unit": "rpm"}
